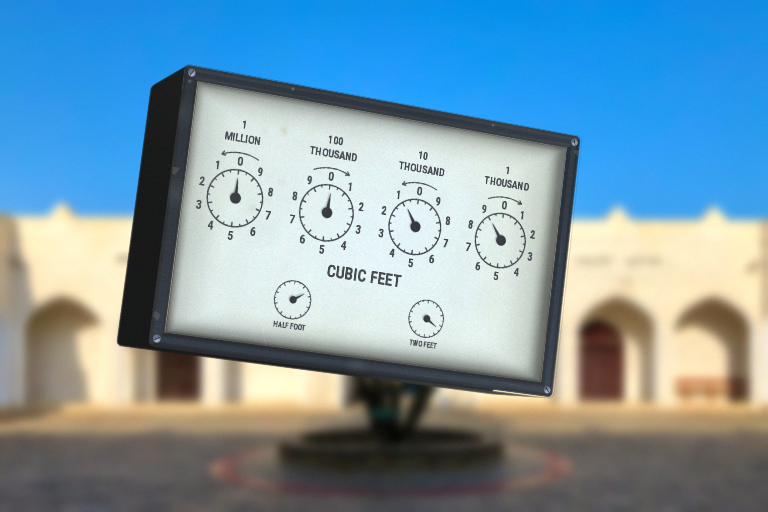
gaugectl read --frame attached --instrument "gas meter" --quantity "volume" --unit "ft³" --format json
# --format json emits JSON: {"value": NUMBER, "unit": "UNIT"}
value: {"value": 900, "unit": "ft³"}
